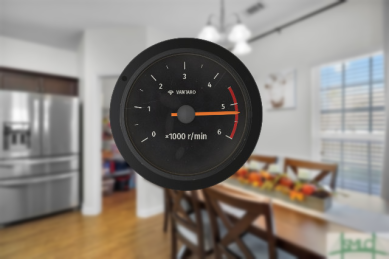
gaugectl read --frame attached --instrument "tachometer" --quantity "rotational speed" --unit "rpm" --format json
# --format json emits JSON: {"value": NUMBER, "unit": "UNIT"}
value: {"value": 5250, "unit": "rpm"}
